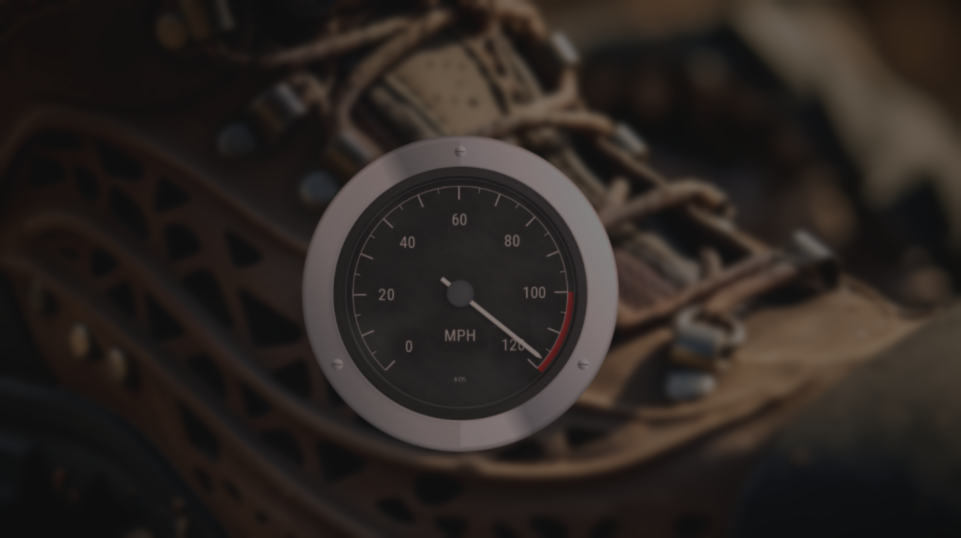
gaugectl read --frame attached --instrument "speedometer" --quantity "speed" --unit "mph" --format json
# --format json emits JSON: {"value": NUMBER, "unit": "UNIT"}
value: {"value": 117.5, "unit": "mph"}
